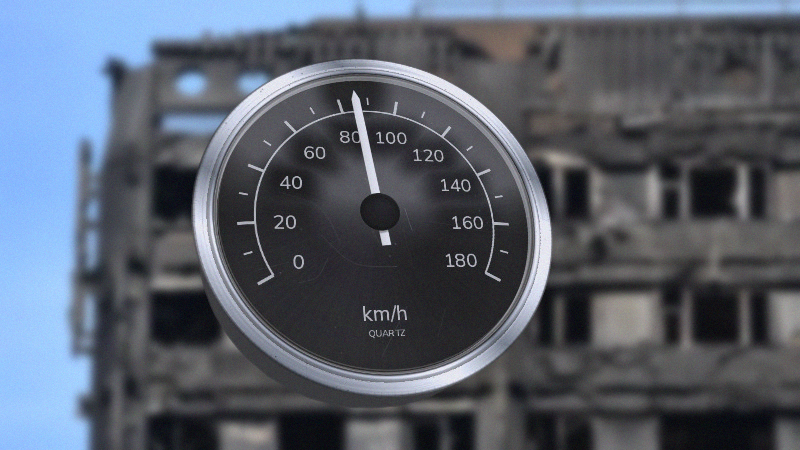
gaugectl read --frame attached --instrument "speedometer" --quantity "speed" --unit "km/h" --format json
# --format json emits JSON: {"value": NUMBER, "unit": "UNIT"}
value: {"value": 85, "unit": "km/h"}
